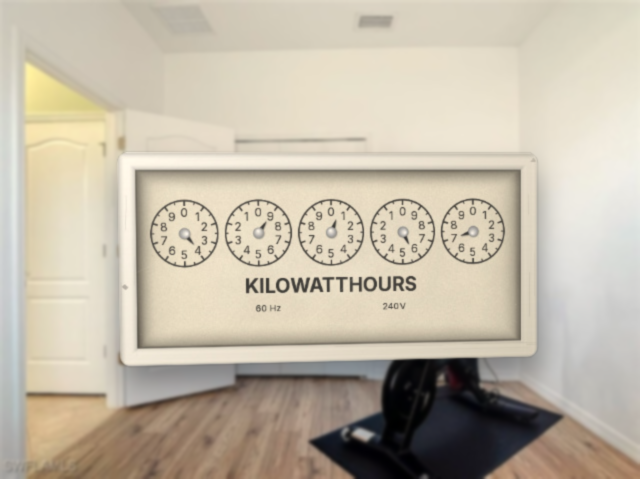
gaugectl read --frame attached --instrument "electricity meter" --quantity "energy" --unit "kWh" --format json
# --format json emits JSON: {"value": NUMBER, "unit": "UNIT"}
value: {"value": 39057, "unit": "kWh"}
